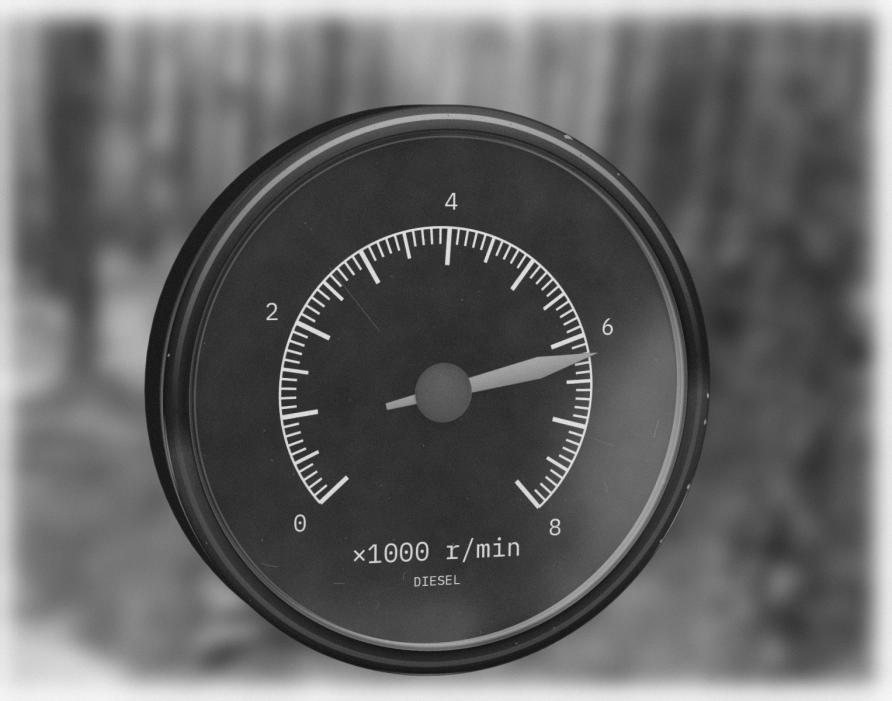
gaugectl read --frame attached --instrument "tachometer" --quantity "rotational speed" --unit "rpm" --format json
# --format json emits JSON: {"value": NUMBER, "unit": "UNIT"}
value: {"value": 6200, "unit": "rpm"}
